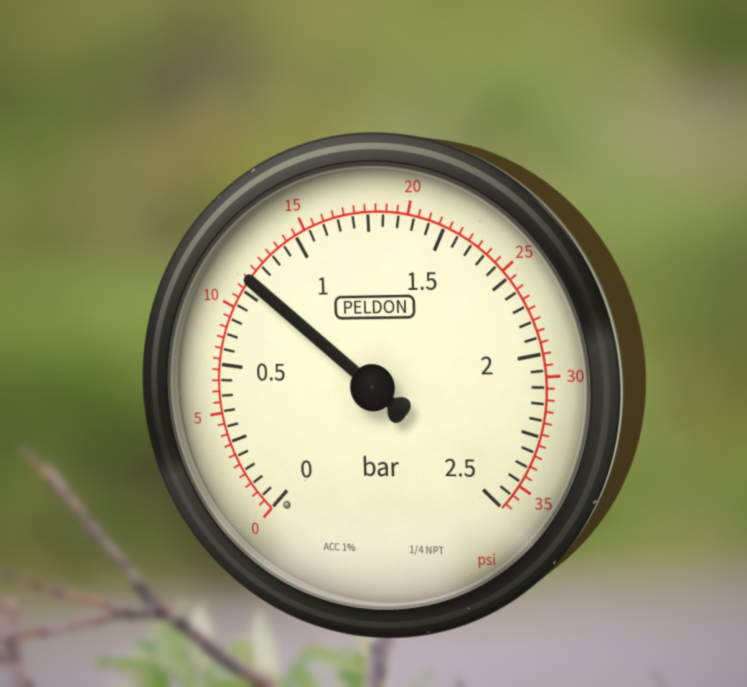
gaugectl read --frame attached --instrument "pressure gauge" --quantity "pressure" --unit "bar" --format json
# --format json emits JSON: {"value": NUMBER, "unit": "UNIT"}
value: {"value": 0.8, "unit": "bar"}
